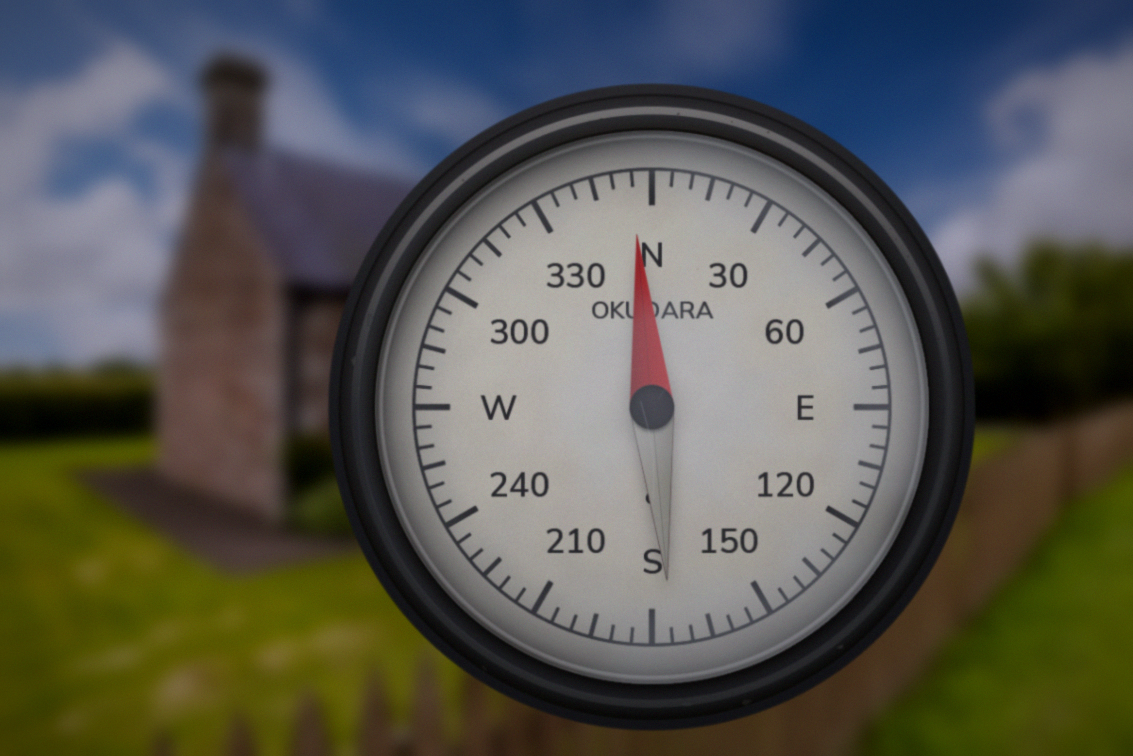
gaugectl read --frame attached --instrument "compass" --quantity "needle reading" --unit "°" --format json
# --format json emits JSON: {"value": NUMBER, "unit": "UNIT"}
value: {"value": 355, "unit": "°"}
